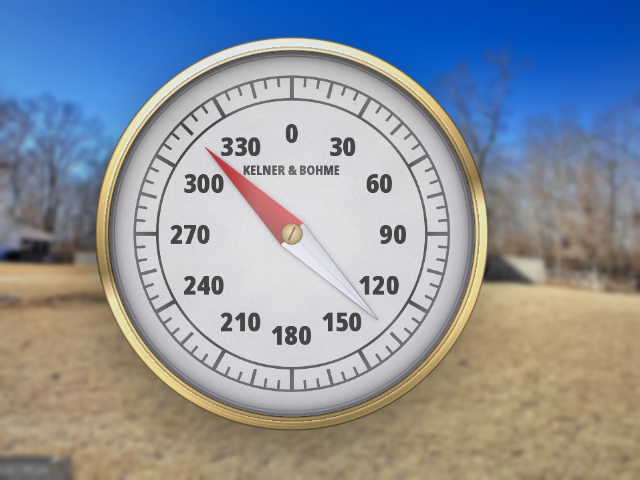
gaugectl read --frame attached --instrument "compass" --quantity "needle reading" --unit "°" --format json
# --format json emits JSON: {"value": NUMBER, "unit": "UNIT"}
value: {"value": 315, "unit": "°"}
